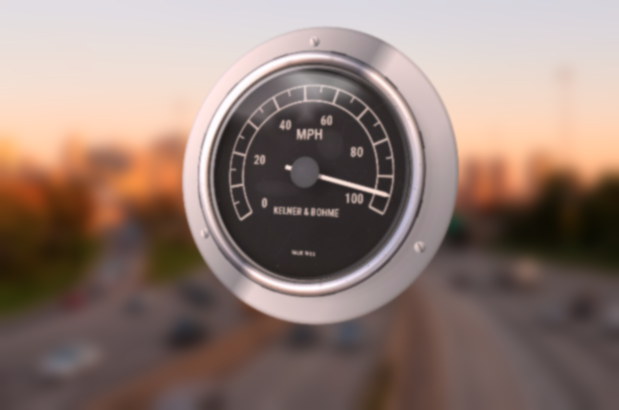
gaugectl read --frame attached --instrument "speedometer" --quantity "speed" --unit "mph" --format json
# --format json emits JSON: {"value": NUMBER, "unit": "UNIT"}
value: {"value": 95, "unit": "mph"}
